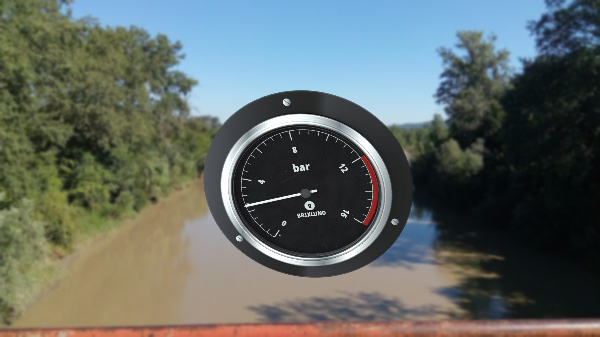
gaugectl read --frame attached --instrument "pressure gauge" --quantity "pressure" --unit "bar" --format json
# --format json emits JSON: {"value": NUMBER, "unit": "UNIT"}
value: {"value": 2.5, "unit": "bar"}
